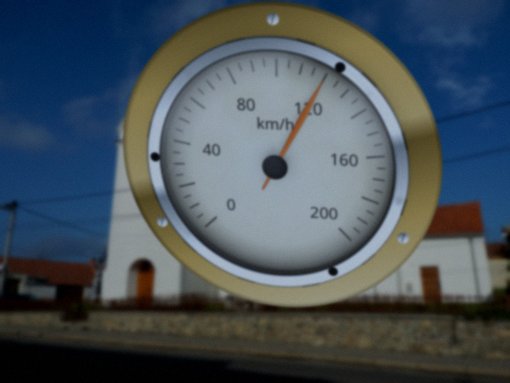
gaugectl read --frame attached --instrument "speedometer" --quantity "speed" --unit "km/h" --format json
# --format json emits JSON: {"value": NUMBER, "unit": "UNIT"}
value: {"value": 120, "unit": "km/h"}
